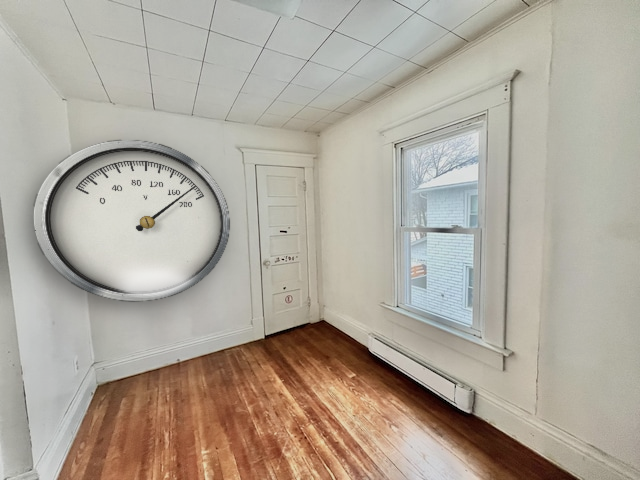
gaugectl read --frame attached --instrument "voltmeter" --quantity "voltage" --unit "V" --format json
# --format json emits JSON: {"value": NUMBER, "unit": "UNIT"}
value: {"value": 180, "unit": "V"}
